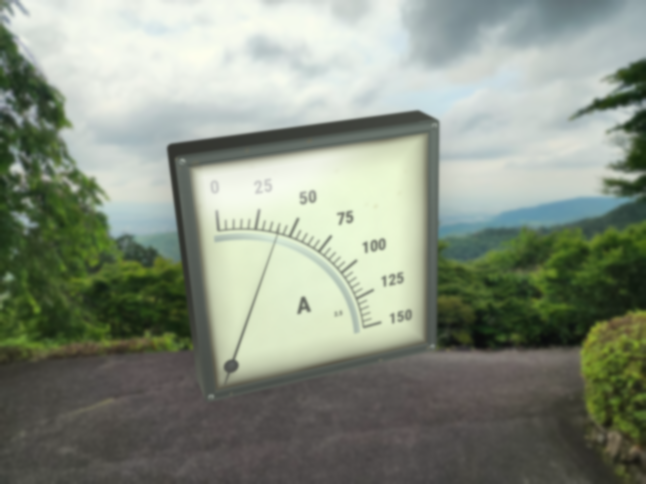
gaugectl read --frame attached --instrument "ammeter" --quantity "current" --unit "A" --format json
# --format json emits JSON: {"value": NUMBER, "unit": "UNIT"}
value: {"value": 40, "unit": "A"}
